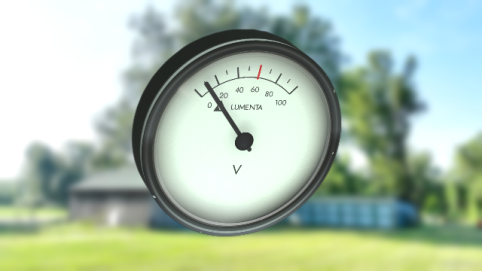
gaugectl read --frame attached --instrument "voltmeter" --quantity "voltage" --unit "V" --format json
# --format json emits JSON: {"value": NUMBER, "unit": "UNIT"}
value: {"value": 10, "unit": "V"}
